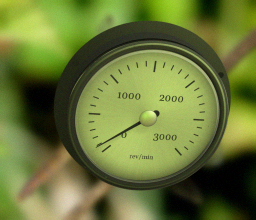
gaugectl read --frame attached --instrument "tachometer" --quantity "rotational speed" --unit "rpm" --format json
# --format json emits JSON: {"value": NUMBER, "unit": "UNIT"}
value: {"value": 100, "unit": "rpm"}
